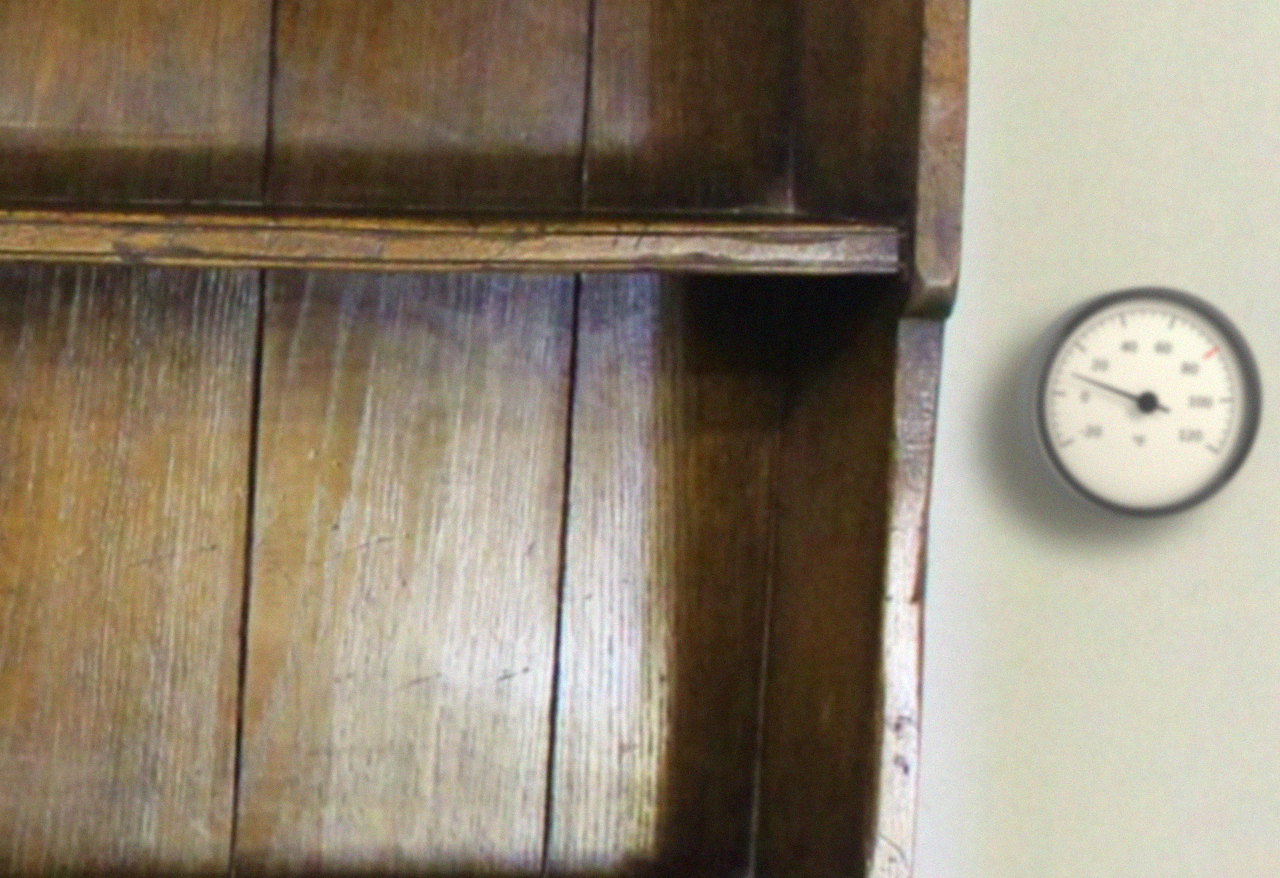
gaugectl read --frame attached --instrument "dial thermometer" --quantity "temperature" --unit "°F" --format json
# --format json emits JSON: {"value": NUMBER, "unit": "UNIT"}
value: {"value": 8, "unit": "°F"}
